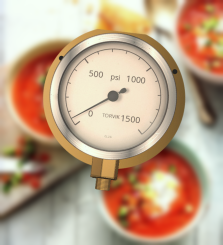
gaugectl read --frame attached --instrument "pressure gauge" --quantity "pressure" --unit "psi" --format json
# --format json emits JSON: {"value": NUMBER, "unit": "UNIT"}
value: {"value": 50, "unit": "psi"}
